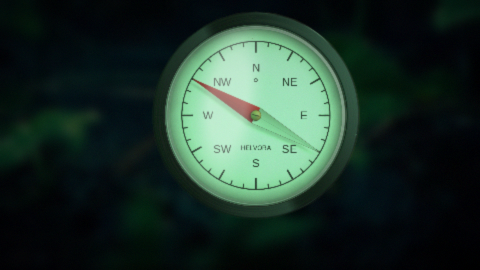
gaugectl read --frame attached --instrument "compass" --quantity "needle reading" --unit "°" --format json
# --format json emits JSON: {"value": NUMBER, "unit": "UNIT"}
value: {"value": 300, "unit": "°"}
